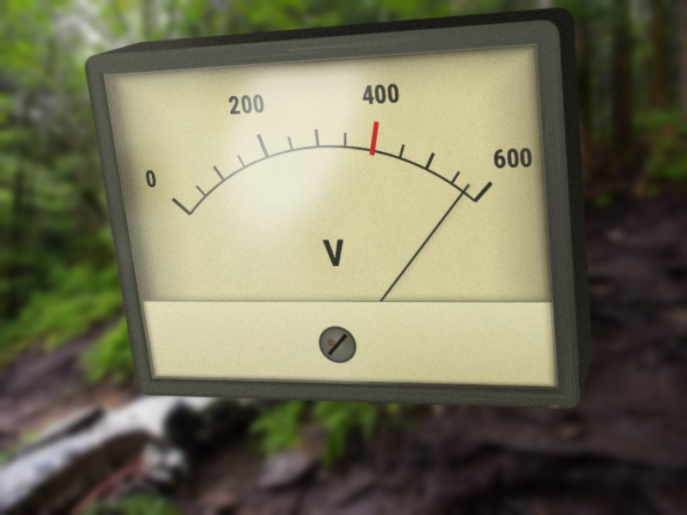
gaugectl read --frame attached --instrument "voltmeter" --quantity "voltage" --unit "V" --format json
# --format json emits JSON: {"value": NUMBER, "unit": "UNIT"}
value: {"value": 575, "unit": "V"}
